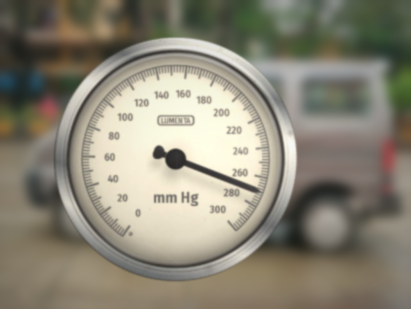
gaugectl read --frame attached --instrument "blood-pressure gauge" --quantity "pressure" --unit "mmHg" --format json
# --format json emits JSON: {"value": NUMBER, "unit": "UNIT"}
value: {"value": 270, "unit": "mmHg"}
